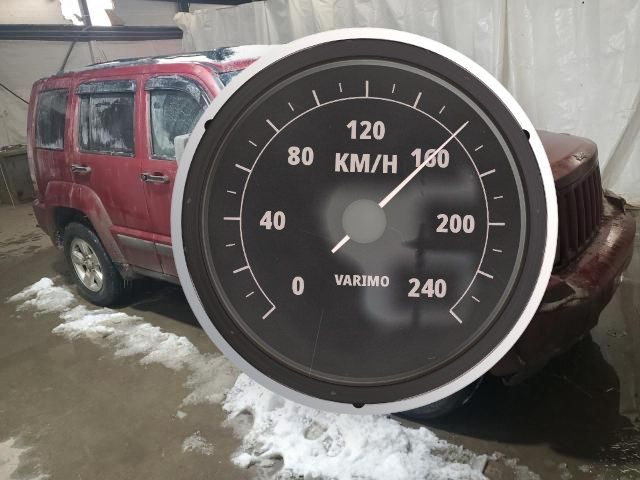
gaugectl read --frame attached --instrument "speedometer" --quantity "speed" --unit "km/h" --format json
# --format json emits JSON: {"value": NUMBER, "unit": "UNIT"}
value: {"value": 160, "unit": "km/h"}
